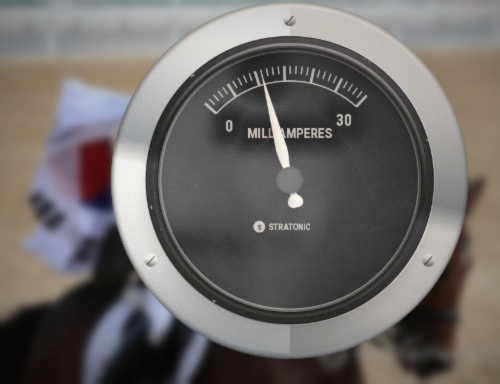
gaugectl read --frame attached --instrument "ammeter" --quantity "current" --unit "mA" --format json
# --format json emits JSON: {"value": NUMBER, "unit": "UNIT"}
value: {"value": 11, "unit": "mA"}
